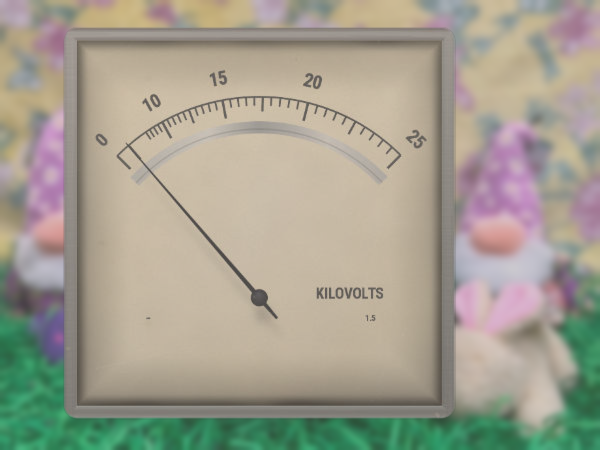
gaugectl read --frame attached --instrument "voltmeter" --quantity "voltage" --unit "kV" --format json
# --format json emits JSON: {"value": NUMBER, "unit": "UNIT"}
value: {"value": 5, "unit": "kV"}
